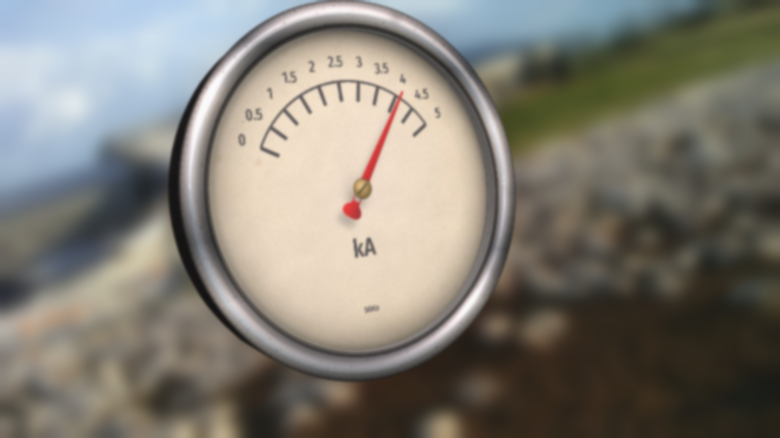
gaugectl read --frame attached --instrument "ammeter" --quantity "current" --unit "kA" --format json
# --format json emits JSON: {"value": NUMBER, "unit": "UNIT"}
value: {"value": 4, "unit": "kA"}
